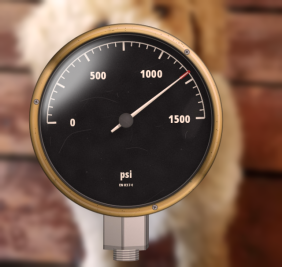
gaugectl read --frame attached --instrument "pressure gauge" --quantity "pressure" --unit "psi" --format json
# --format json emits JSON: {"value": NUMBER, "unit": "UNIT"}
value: {"value": 1200, "unit": "psi"}
